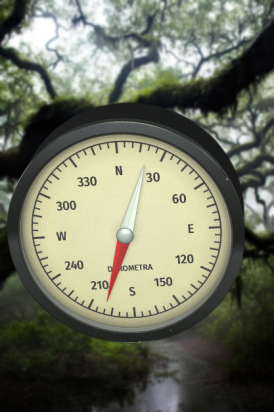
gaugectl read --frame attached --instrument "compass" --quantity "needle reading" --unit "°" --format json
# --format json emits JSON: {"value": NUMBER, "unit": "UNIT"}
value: {"value": 200, "unit": "°"}
